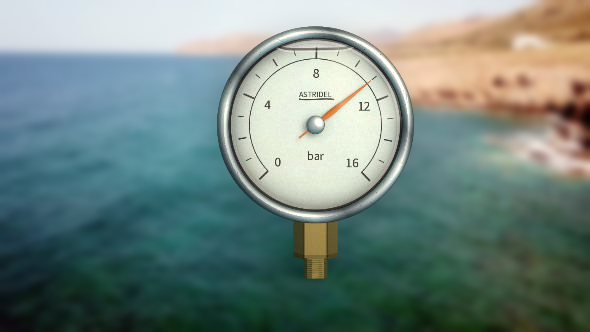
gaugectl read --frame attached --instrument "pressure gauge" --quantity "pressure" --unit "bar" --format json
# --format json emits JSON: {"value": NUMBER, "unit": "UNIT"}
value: {"value": 11, "unit": "bar"}
